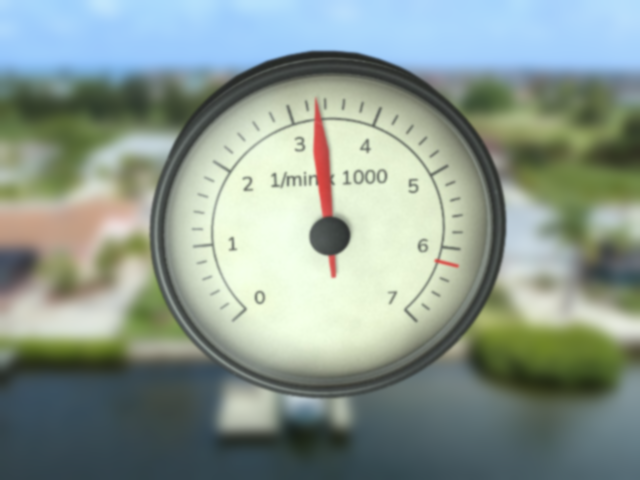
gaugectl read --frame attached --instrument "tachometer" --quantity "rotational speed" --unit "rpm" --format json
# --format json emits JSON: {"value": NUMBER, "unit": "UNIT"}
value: {"value": 3300, "unit": "rpm"}
